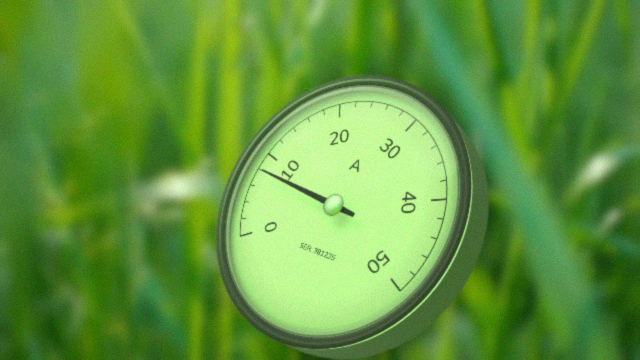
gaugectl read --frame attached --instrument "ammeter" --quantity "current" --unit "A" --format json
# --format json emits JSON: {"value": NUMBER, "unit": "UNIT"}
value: {"value": 8, "unit": "A"}
